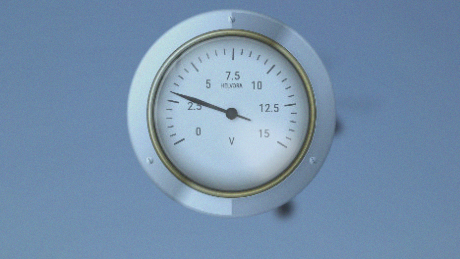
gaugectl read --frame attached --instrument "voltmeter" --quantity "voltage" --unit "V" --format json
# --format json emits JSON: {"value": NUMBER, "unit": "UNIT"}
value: {"value": 3, "unit": "V"}
